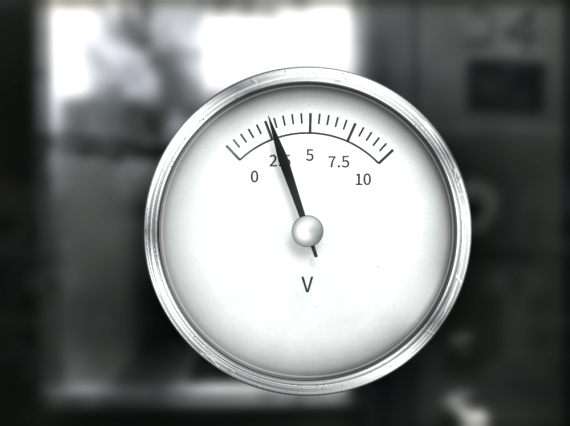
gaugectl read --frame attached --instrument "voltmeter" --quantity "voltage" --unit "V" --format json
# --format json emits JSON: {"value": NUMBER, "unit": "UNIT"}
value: {"value": 2.75, "unit": "V"}
